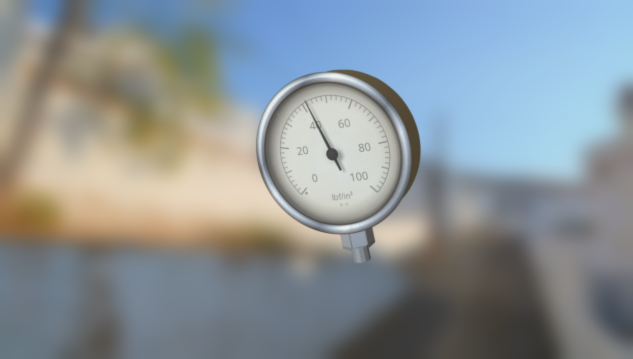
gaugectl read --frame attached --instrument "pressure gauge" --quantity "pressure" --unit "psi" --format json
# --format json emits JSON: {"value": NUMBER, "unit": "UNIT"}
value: {"value": 42, "unit": "psi"}
